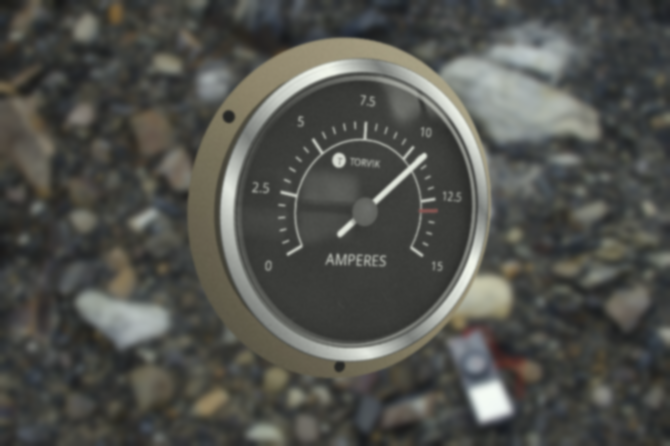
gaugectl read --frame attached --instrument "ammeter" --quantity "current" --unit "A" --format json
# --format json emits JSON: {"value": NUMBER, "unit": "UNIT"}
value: {"value": 10.5, "unit": "A"}
